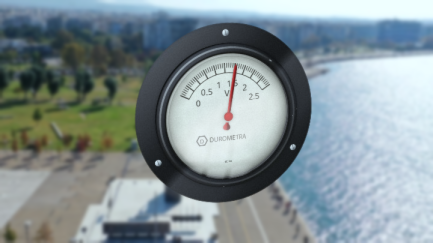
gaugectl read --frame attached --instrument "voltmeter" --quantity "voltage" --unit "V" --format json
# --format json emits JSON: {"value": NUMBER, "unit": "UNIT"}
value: {"value": 1.5, "unit": "V"}
